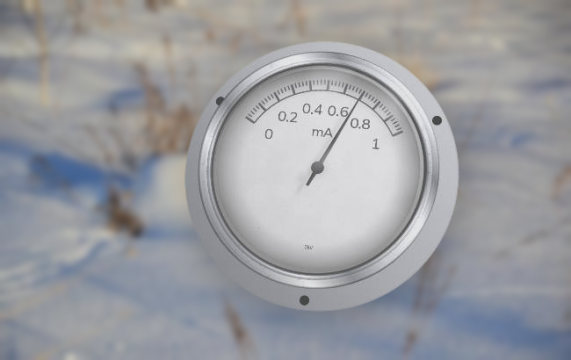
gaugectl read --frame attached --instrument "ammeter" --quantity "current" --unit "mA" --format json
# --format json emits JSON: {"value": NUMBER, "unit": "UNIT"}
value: {"value": 0.7, "unit": "mA"}
